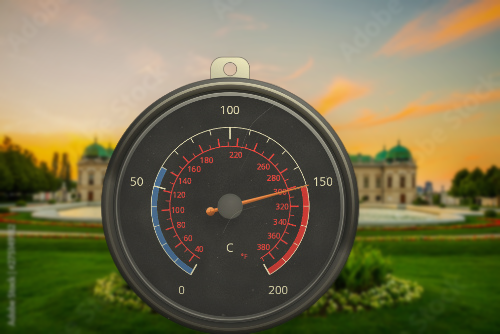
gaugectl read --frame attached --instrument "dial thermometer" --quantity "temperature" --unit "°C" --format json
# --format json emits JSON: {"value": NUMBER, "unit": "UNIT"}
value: {"value": 150, "unit": "°C"}
